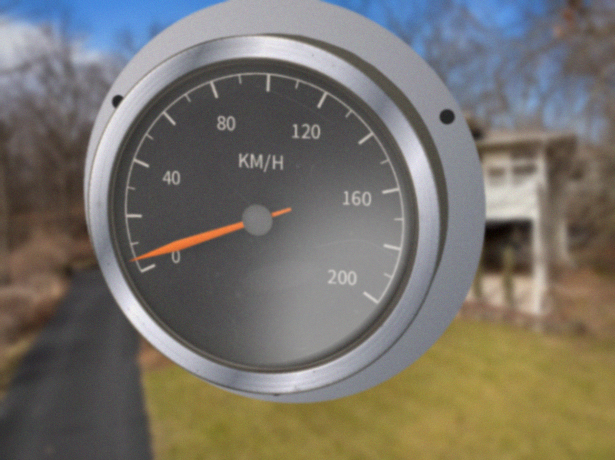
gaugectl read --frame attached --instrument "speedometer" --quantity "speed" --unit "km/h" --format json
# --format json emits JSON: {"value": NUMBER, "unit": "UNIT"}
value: {"value": 5, "unit": "km/h"}
